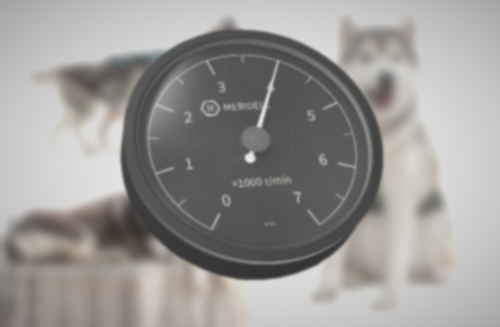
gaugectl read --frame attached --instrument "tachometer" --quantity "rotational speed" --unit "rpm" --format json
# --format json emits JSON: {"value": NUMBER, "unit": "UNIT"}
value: {"value": 4000, "unit": "rpm"}
